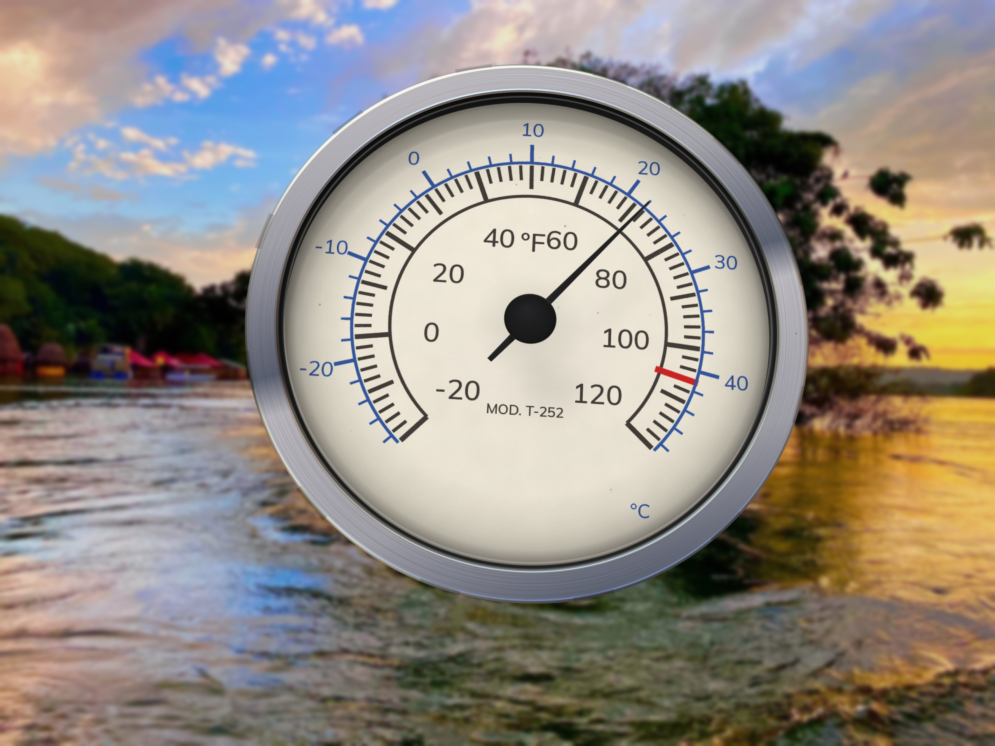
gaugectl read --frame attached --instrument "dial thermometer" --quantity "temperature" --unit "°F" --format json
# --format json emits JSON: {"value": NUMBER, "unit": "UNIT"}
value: {"value": 72, "unit": "°F"}
